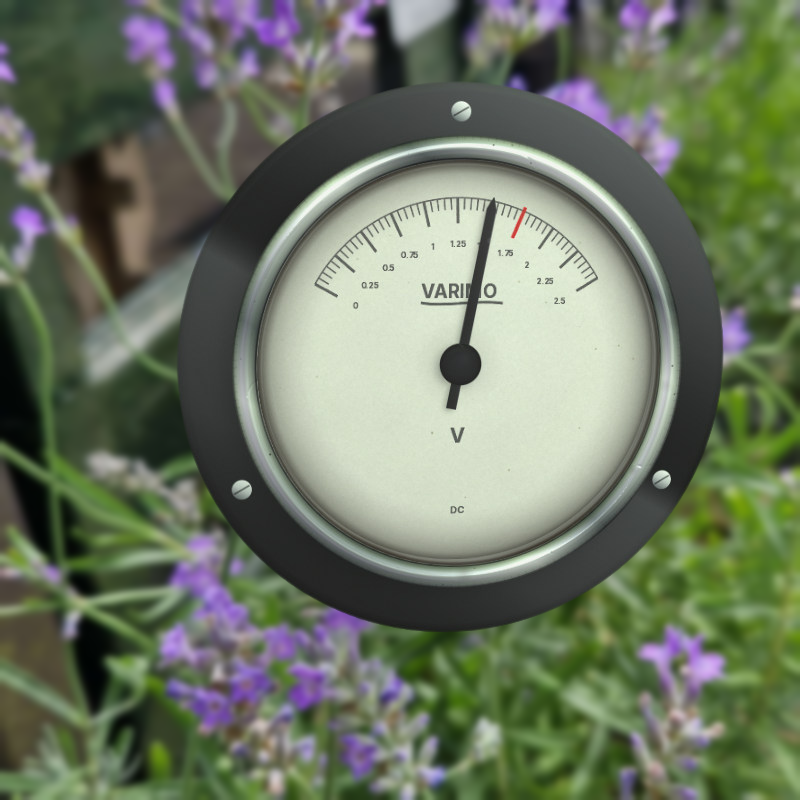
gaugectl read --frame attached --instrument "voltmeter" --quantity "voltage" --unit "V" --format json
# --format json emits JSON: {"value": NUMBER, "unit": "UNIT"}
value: {"value": 1.5, "unit": "V"}
